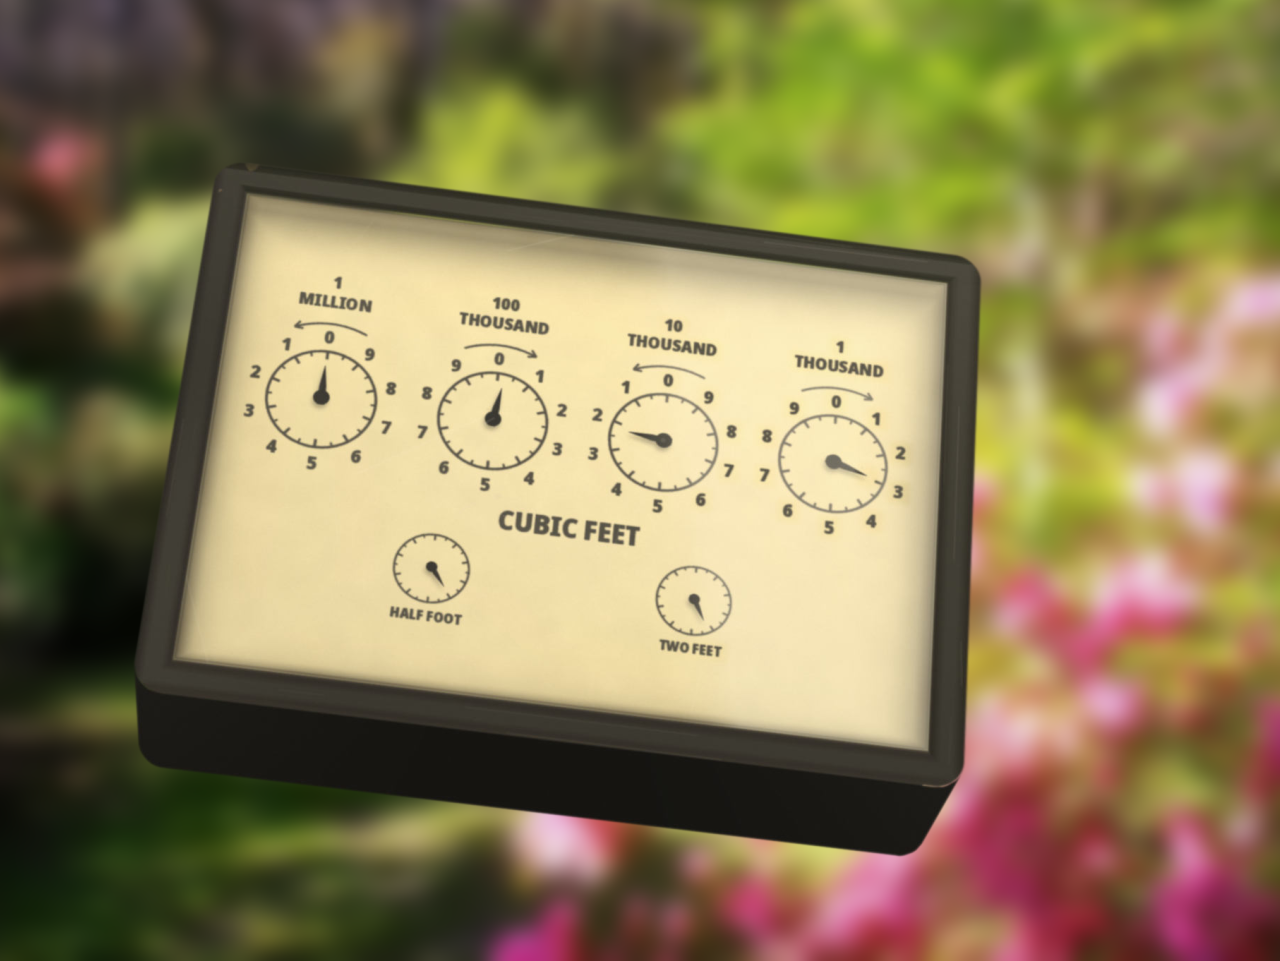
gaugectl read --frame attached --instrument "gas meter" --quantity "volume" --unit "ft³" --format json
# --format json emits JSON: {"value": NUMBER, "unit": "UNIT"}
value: {"value": 2300, "unit": "ft³"}
